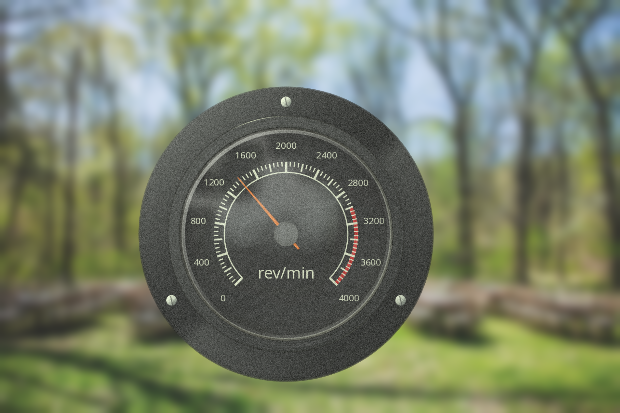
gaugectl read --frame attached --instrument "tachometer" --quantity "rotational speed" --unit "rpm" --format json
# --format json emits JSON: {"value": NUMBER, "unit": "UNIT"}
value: {"value": 1400, "unit": "rpm"}
